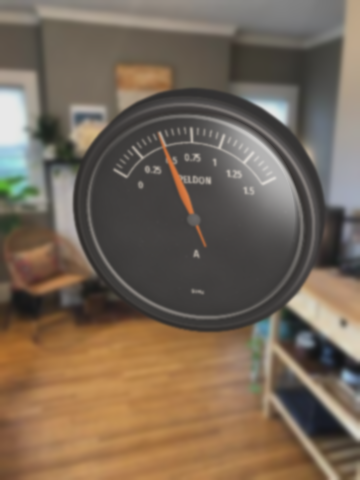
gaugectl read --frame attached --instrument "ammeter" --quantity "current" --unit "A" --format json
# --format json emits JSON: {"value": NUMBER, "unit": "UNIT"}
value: {"value": 0.5, "unit": "A"}
